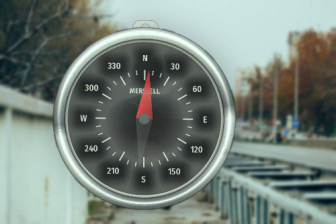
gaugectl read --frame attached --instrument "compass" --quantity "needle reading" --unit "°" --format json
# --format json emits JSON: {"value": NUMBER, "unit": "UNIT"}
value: {"value": 5, "unit": "°"}
